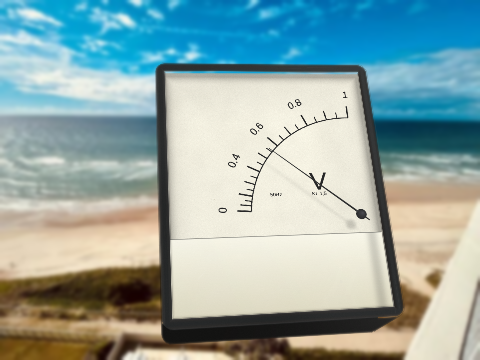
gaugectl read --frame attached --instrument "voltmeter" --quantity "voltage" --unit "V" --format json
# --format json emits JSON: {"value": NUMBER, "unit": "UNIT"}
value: {"value": 0.55, "unit": "V"}
